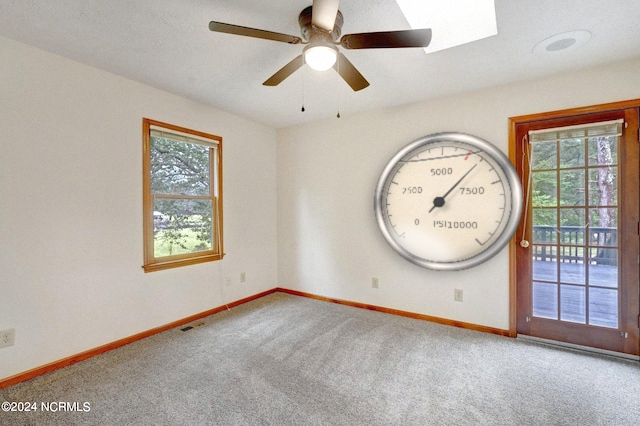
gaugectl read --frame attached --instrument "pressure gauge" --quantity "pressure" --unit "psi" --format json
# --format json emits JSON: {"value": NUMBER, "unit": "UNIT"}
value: {"value": 6500, "unit": "psi"}
